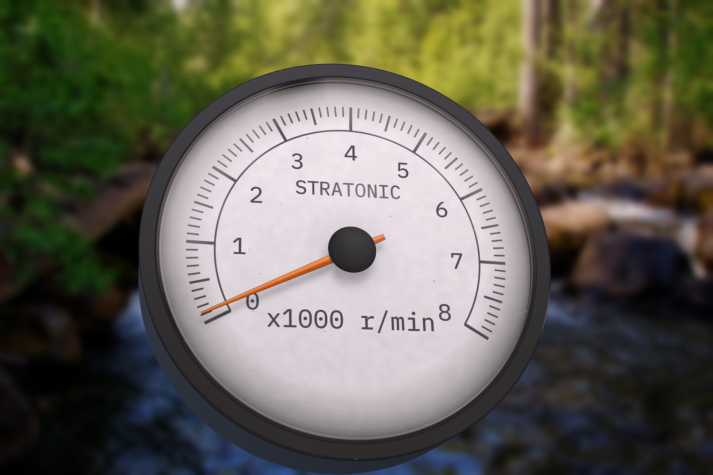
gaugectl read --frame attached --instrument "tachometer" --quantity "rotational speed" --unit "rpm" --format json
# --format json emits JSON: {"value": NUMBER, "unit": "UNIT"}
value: {"value": 100, "unit": "rpm"}
